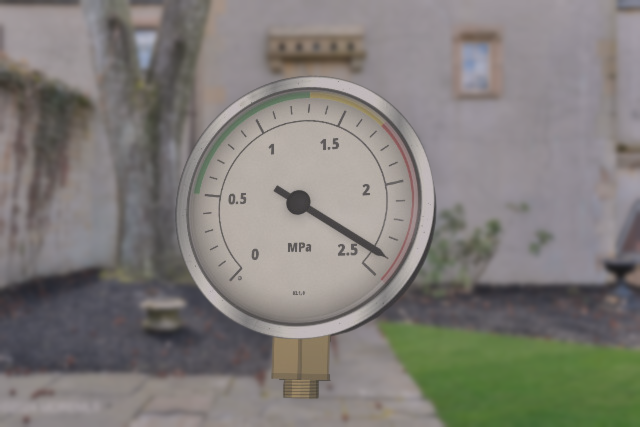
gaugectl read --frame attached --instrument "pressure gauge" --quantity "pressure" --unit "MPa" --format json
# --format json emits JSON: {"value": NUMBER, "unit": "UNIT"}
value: {"value": 2.4, "unit": "MPa"}
